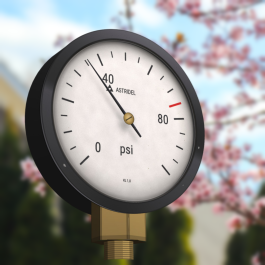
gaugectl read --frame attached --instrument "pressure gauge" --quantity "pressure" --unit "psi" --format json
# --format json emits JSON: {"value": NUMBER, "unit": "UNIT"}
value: {"value": 35, "unit": "psi"}
